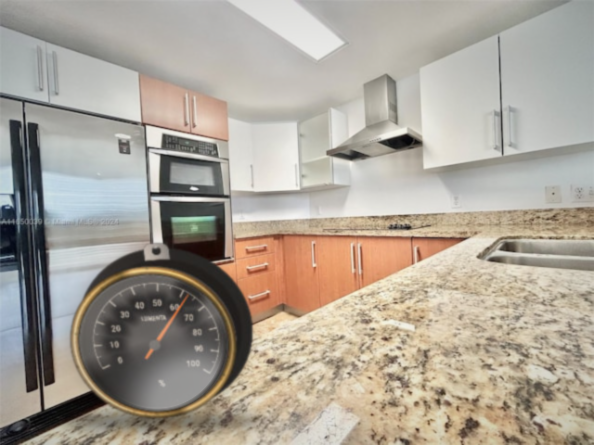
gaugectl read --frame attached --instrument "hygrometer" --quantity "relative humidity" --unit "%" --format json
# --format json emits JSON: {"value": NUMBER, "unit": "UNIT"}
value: {"value": 62.5, "unit": "%"}
